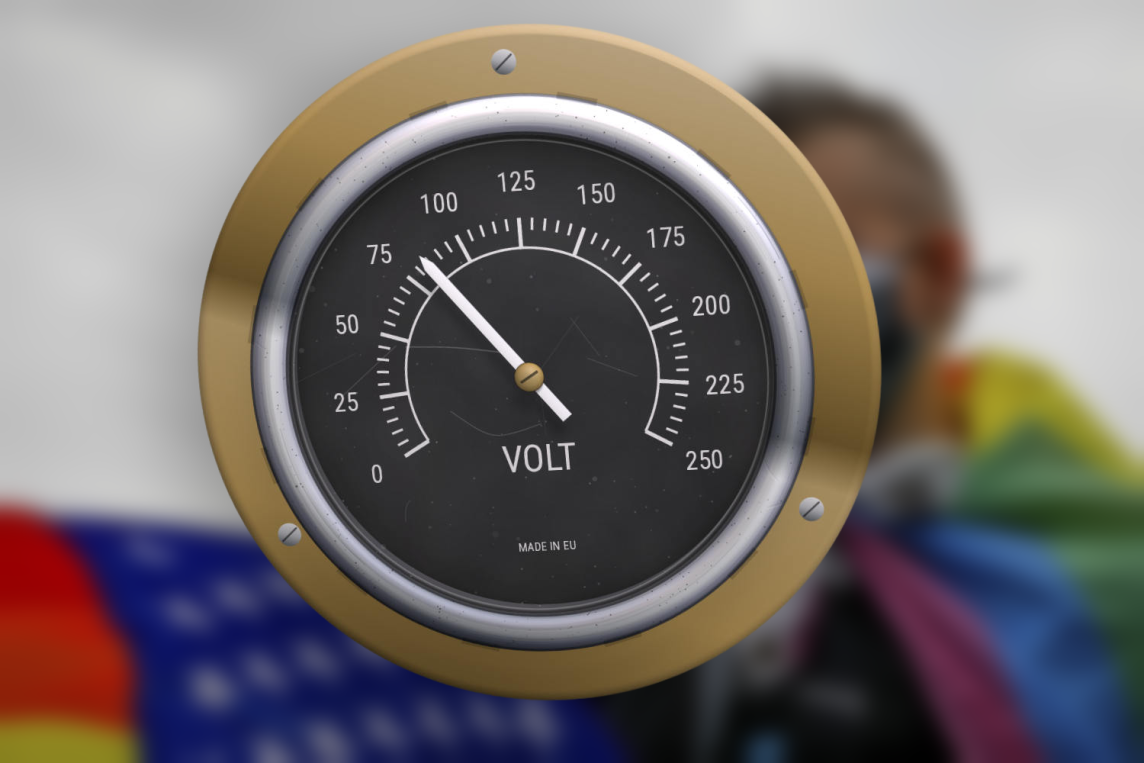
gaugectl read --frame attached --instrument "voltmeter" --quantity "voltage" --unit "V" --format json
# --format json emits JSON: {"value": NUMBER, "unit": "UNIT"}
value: {"value": 85, "unit": "V"}
